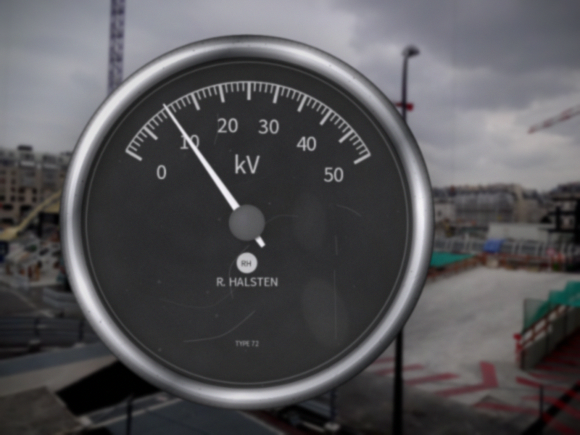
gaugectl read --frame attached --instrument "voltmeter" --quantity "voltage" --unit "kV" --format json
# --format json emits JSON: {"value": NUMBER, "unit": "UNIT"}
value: {"value": 10, "unit": "kV"}
